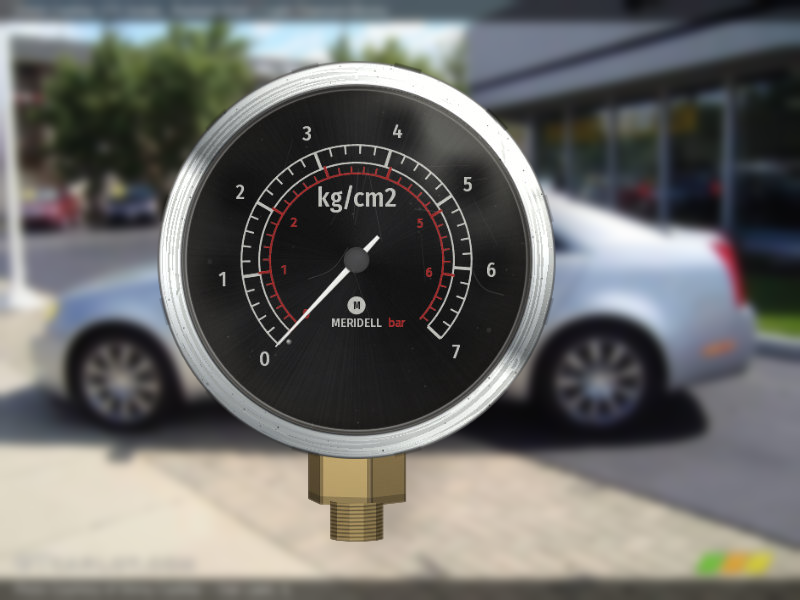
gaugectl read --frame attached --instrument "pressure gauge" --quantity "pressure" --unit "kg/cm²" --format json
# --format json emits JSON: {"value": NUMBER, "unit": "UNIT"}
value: {"value": 0, "unit": "kg/cm²"}
